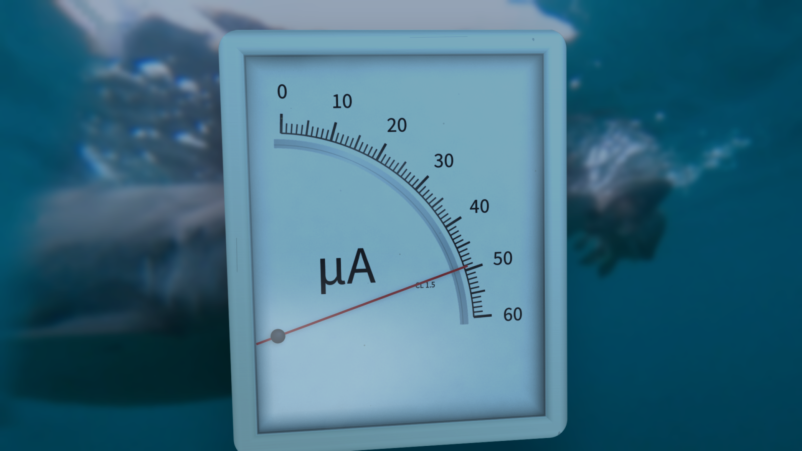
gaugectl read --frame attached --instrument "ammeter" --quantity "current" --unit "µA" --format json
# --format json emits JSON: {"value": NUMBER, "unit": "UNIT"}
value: {"value": 49, "unit": "µA"}
